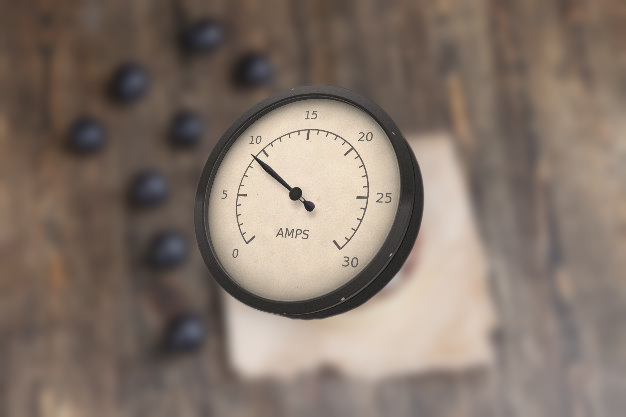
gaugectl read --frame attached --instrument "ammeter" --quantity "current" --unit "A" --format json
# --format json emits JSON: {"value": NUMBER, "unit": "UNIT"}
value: {"value": 9, "unit": "A"}
